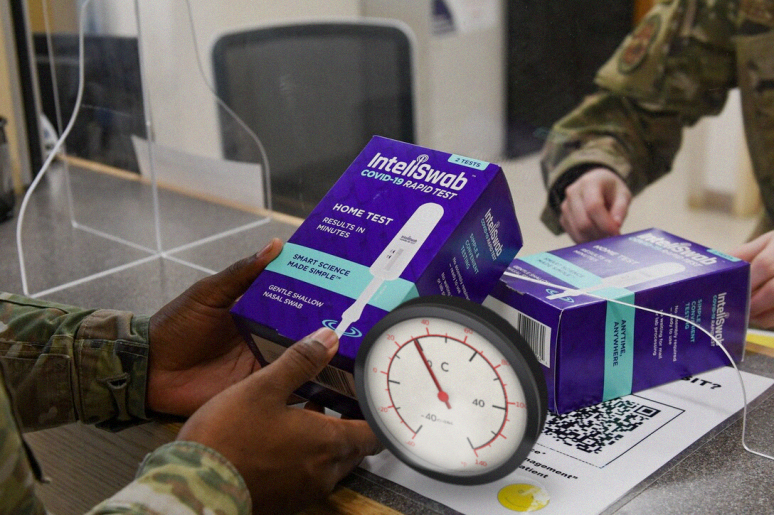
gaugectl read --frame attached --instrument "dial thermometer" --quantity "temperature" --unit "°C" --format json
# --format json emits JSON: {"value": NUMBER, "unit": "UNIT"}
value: {"value": 0, "unit": "°C"}
